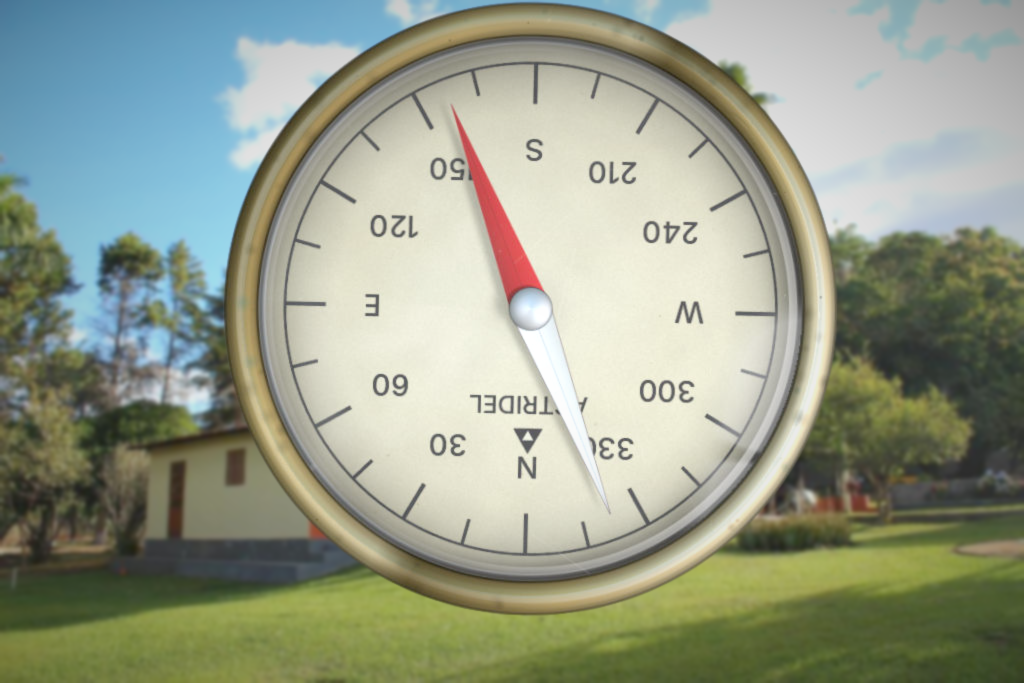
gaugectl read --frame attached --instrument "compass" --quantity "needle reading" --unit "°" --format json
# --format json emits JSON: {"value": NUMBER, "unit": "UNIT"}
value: {"value": 157.5, "unit": "°"}
